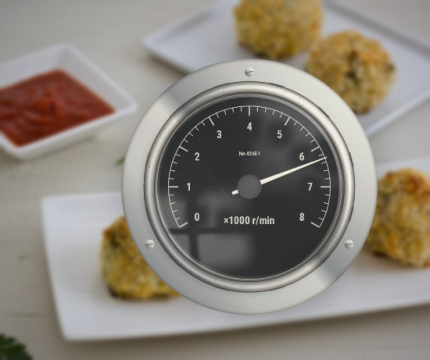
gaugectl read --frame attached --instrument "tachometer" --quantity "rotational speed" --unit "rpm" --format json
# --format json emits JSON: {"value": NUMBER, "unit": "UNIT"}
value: {"value": 6300, "unit": "rpm"}
